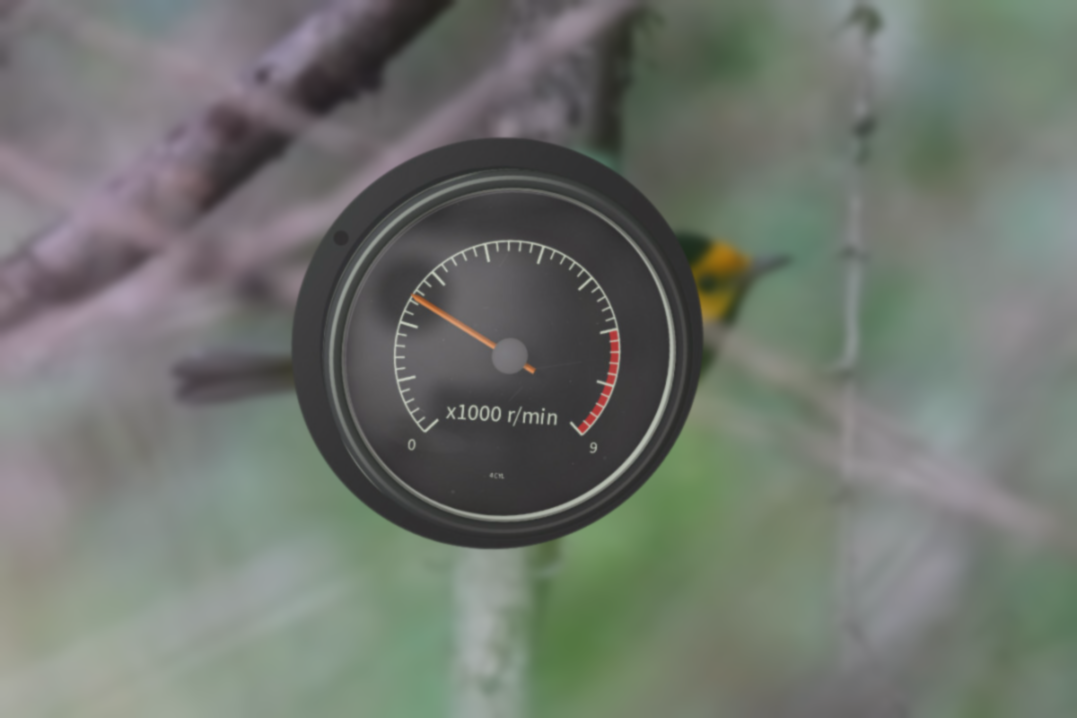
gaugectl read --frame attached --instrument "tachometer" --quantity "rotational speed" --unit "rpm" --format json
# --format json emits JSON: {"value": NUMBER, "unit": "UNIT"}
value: {"value": 2500, "unit": "rpm"}
